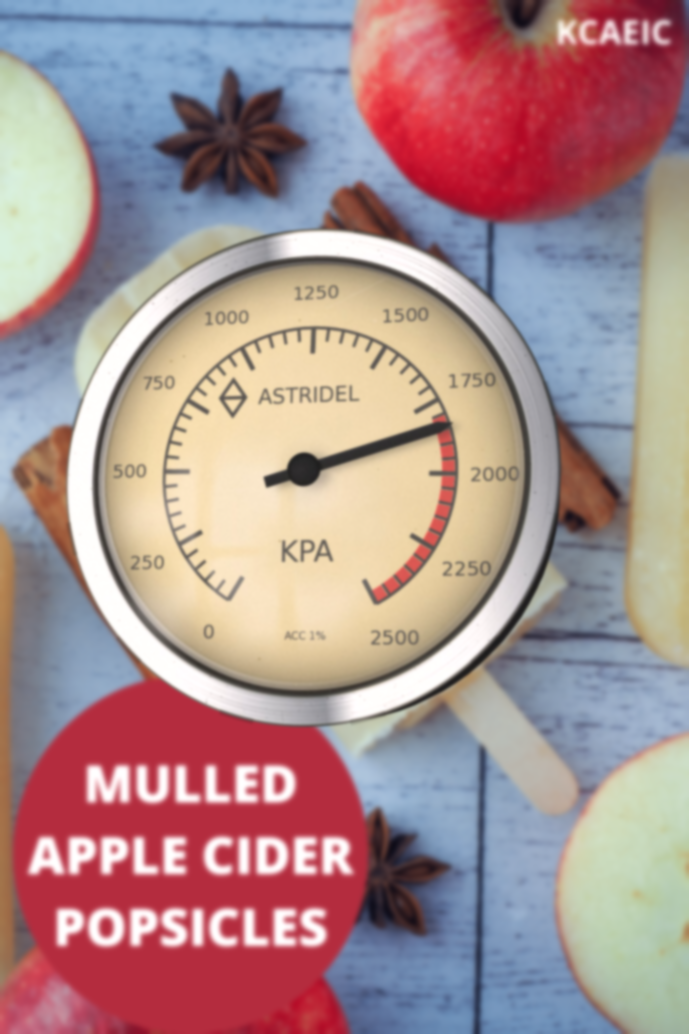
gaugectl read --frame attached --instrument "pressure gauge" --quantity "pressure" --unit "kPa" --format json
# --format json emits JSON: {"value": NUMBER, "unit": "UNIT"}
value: {"value": 1850, "unit": "kPa"}
